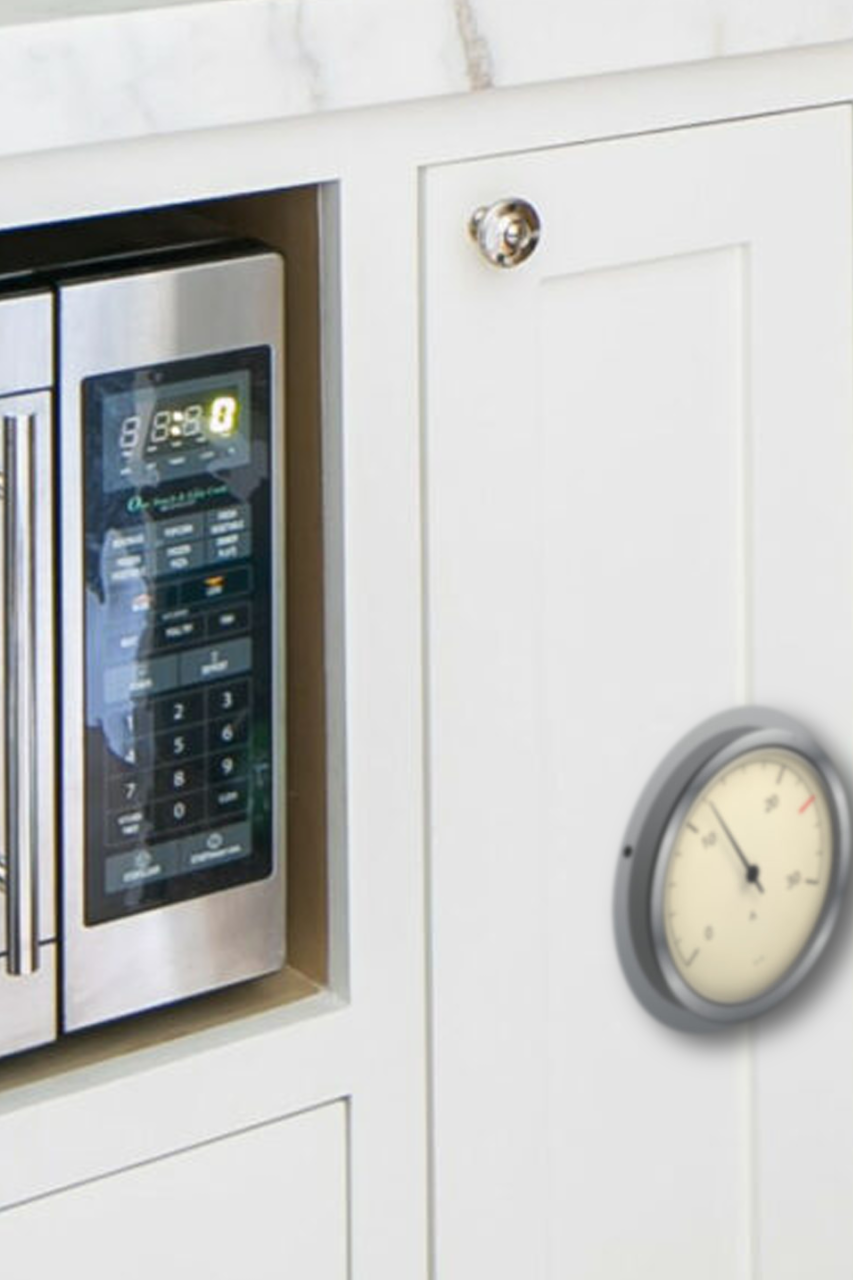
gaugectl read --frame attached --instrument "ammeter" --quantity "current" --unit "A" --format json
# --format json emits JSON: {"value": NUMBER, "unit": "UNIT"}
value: {"value": 12, "unit": "A"}
